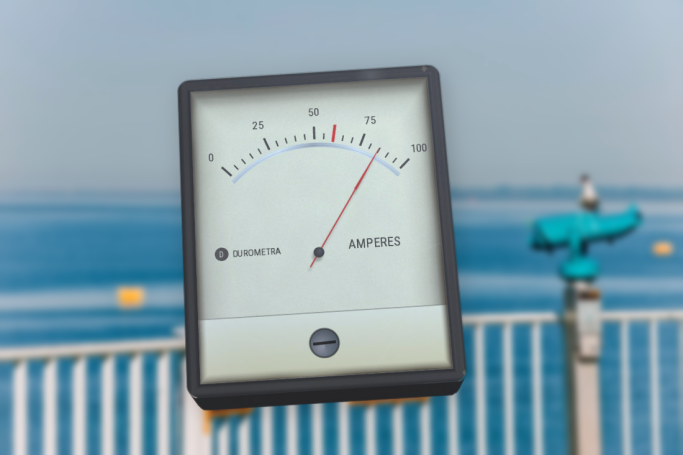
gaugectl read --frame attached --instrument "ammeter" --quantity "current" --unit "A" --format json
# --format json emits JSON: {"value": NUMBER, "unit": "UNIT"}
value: {"value": 85, "unit": "A"}
